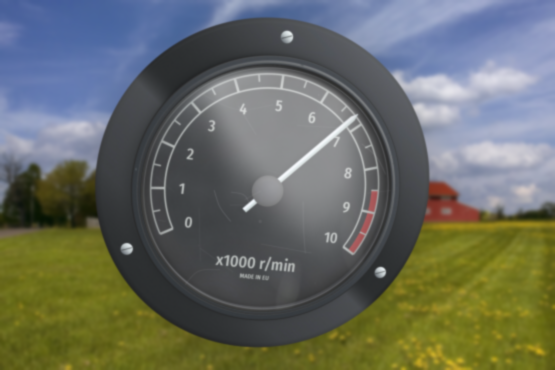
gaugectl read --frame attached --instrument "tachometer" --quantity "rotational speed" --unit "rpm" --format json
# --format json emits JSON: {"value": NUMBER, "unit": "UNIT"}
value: {"value": 6750, "unit": "rpm"}
